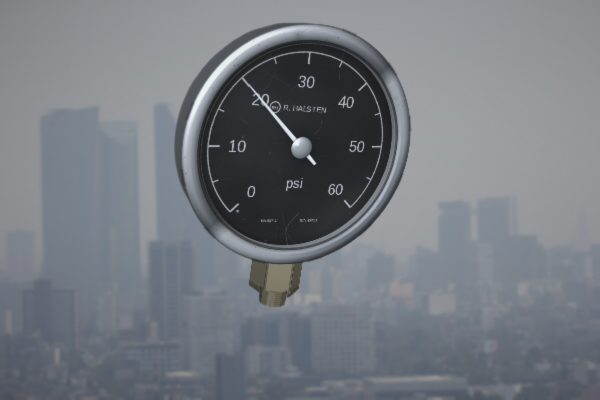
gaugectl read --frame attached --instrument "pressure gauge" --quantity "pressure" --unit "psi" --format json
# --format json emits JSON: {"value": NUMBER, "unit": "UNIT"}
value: {"value": 20, "unit": "psi"}
